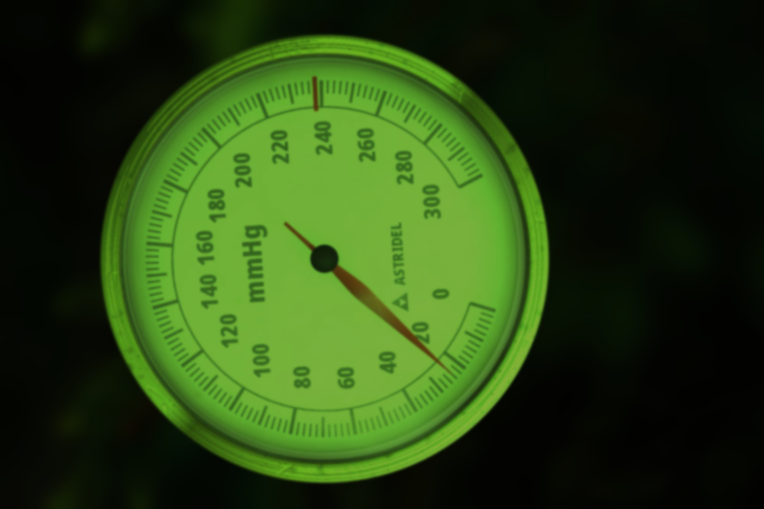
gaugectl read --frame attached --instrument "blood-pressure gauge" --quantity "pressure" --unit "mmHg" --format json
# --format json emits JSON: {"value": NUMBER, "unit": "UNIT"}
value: {"value": 24, "unit": "mmHg"}
